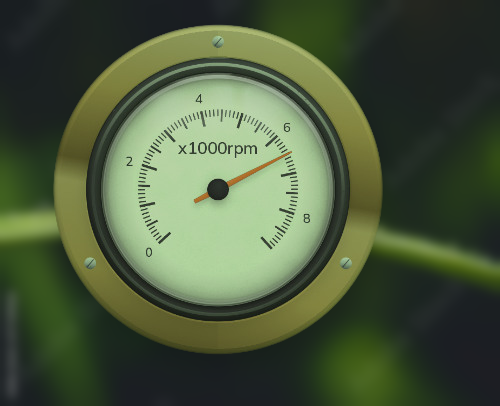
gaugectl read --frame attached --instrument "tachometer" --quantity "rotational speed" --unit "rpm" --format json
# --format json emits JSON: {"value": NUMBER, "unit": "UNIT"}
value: {"value": 6500, "unit": "rpm"}
